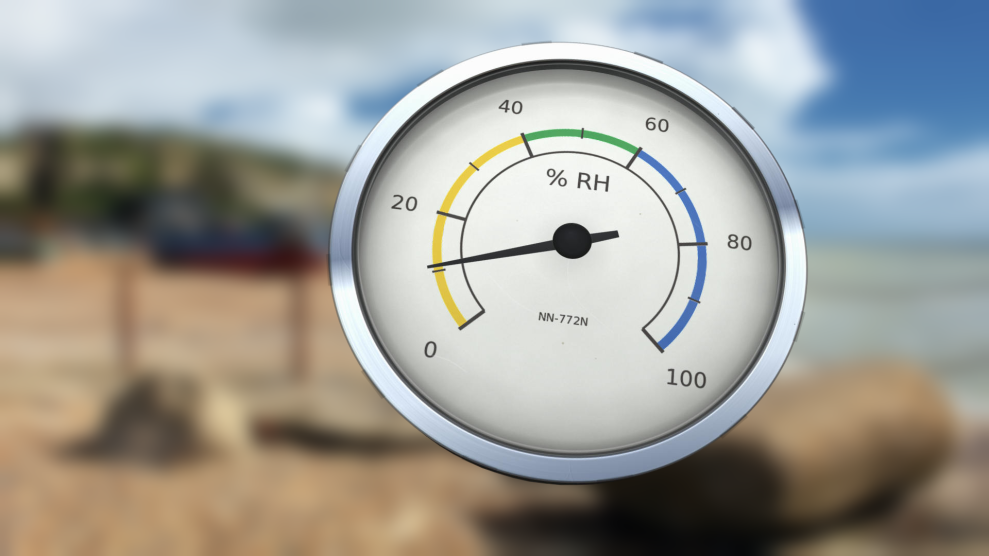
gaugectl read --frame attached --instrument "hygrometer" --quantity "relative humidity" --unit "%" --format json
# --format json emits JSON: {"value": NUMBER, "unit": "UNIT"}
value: {"value": 10, "unit": "%"}
